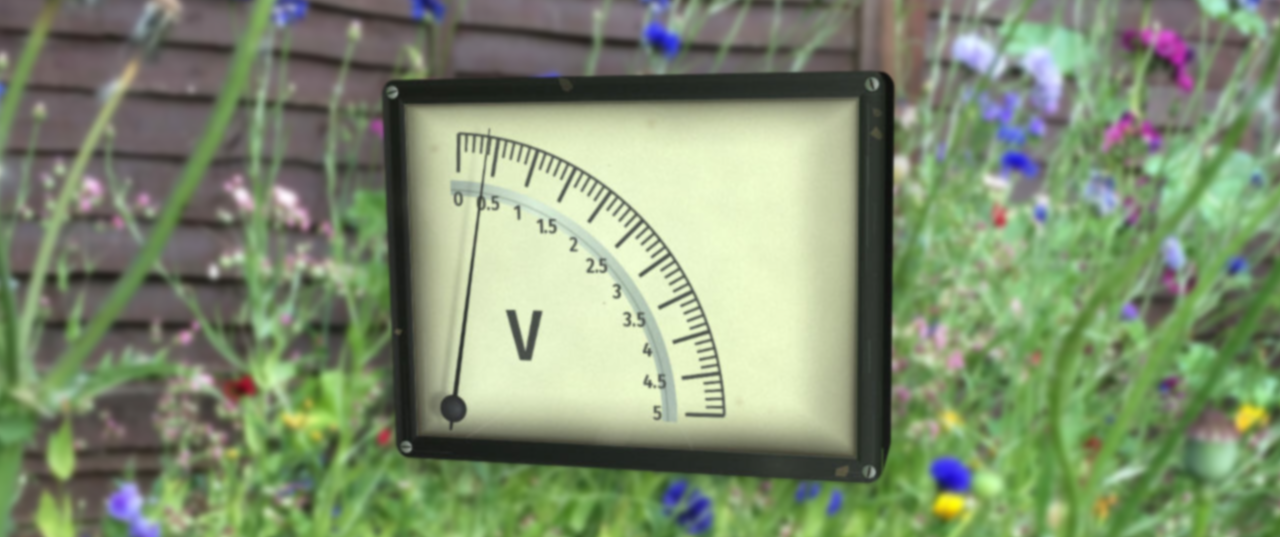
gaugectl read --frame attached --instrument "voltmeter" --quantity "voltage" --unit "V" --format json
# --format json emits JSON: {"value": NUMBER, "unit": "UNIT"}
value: {"value": 0.4, "unit": "V"}
